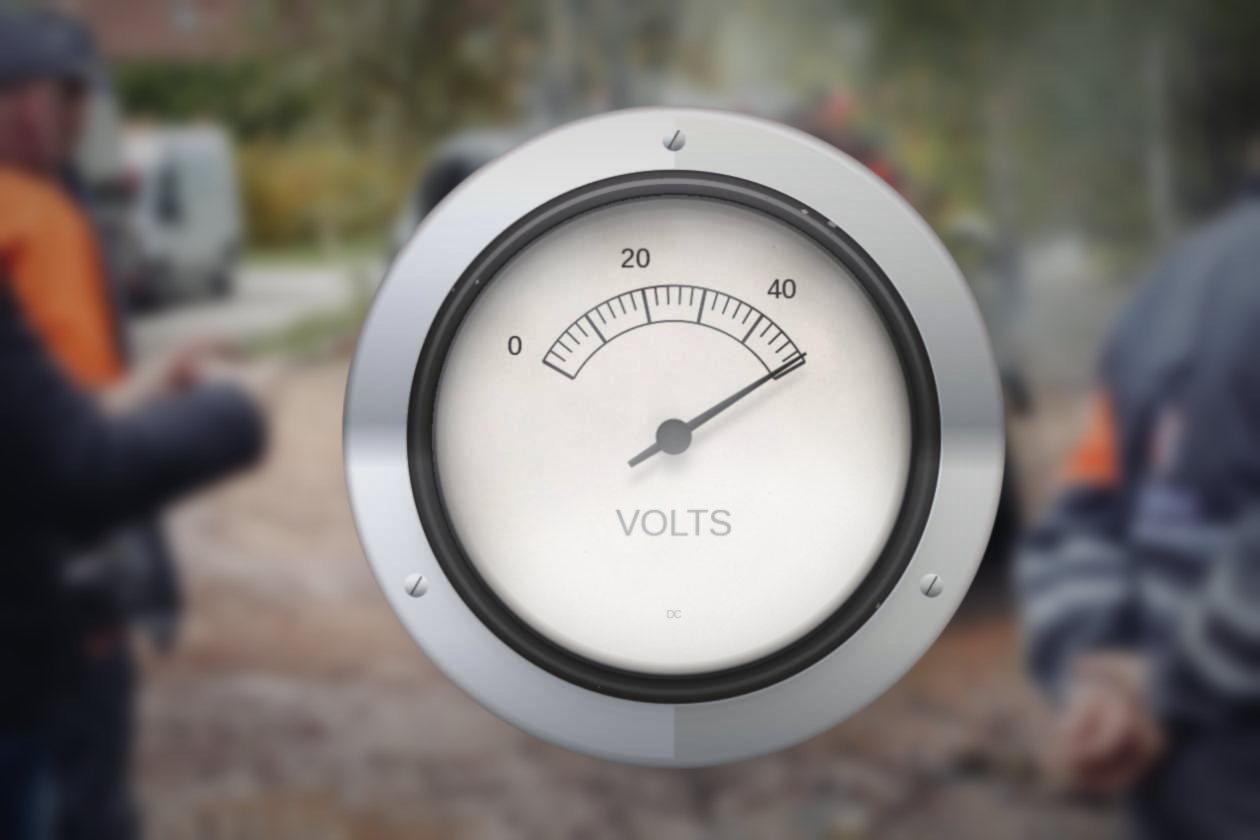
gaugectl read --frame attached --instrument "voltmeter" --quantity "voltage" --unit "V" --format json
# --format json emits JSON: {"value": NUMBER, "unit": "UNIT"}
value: {"value": 49, "unit": "V"}
